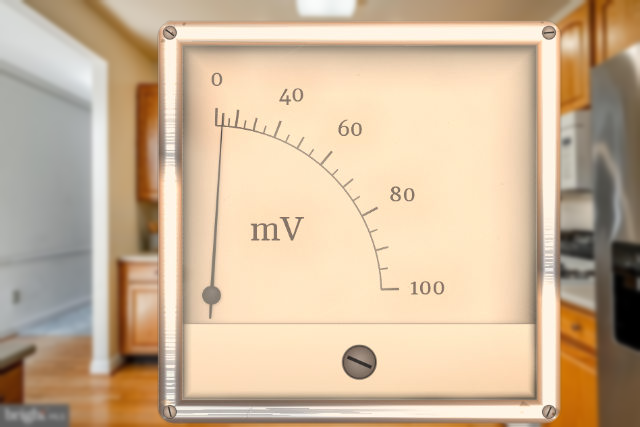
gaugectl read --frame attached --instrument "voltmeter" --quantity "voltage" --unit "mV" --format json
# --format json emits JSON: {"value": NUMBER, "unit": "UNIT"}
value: {"value": 10, "unit": "mV"}
